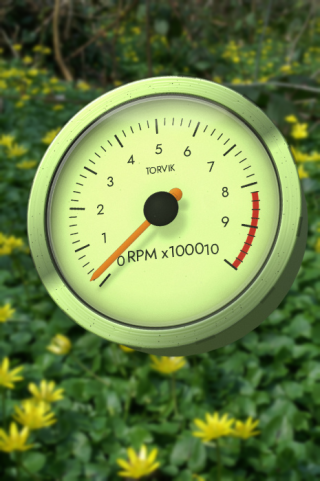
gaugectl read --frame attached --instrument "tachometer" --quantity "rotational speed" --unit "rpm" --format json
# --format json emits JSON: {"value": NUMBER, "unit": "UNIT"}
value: {"value": 200, "unit": "rpm"}
